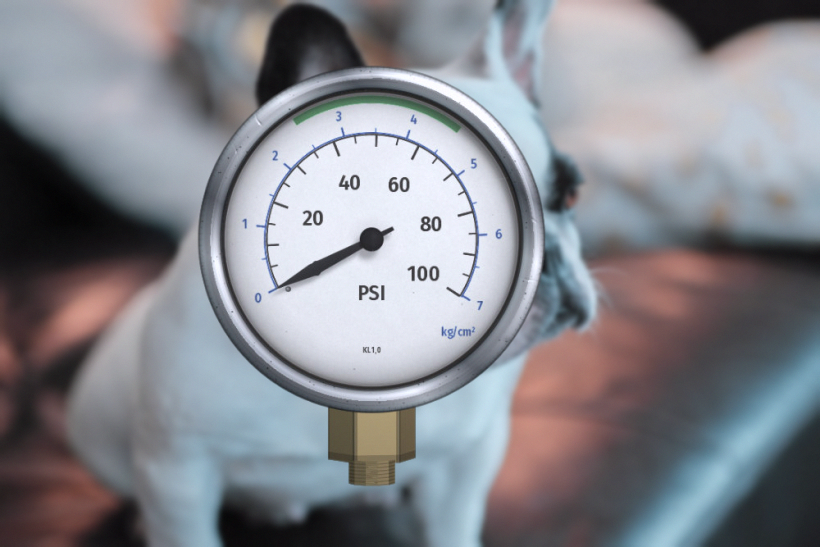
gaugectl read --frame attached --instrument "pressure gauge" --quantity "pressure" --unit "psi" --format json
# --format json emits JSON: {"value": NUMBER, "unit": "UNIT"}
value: {"value": 0, "unit": "psi"}
